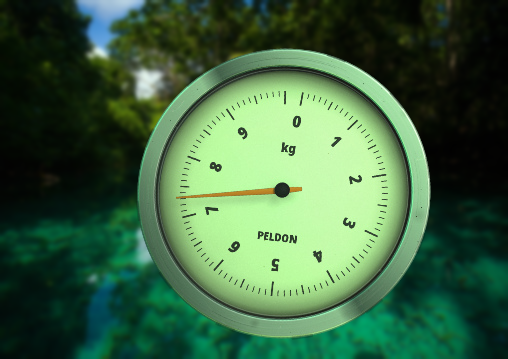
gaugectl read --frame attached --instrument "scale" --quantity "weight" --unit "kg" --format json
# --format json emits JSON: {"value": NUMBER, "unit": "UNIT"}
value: {"value": 7.3, "unit": "kg"}
